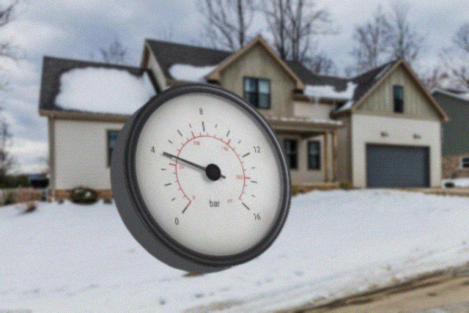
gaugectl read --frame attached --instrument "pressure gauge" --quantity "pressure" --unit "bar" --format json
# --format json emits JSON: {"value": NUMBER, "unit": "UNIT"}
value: {"value": 4, "unit": "bar"}
